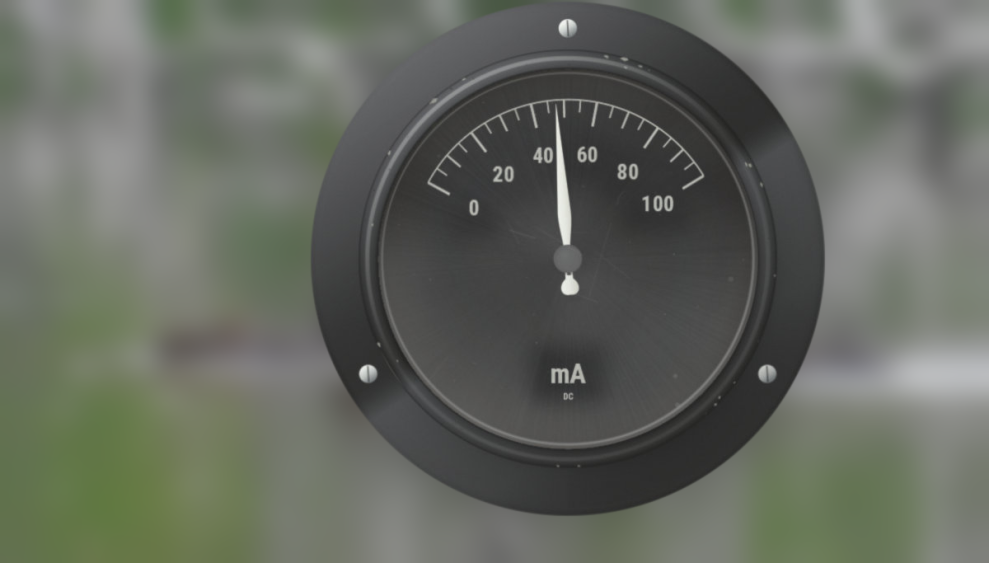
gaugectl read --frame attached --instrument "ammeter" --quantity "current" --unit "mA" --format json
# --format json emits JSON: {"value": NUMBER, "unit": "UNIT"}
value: {"value": 47.5, "unit": "mA"}
